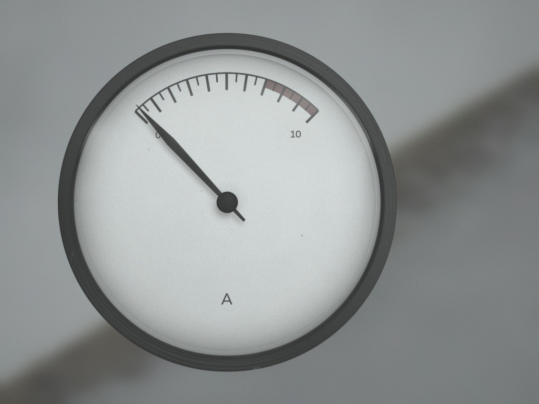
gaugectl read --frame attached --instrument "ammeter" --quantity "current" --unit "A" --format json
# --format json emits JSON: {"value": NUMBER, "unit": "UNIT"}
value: {"value": 0.25, "unit": "A"}
